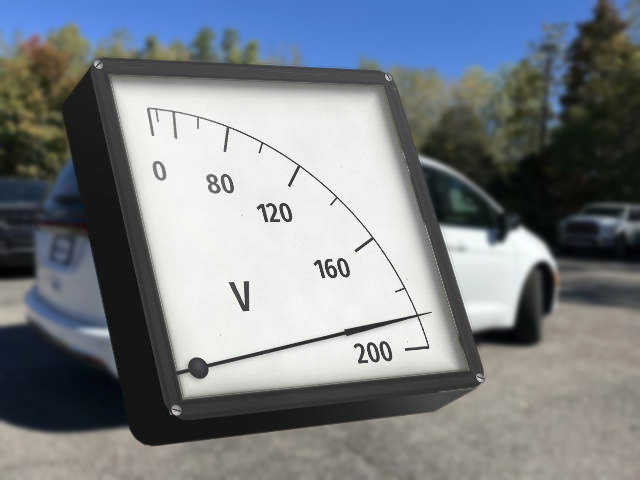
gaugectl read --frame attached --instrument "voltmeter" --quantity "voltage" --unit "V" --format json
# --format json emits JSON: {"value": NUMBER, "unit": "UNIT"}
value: {"value": 190, "unit": "V"}
